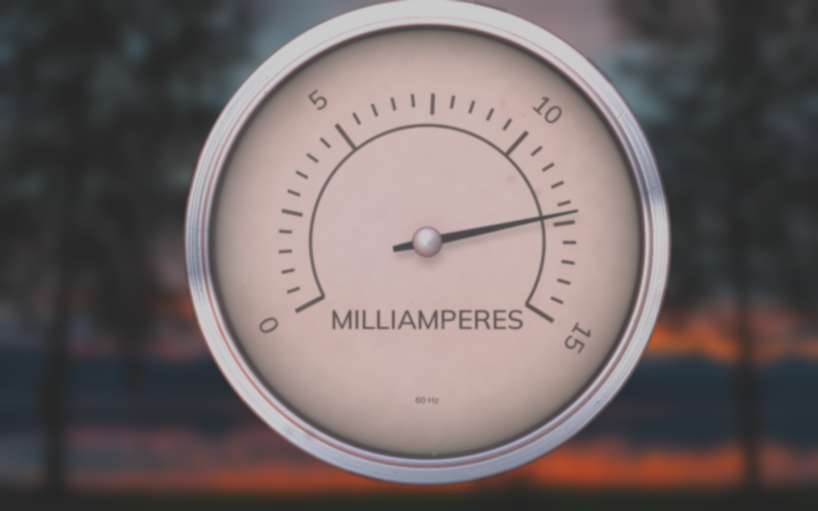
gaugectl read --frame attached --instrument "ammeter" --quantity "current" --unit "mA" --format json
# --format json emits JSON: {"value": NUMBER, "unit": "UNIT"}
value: {"value": 12.25, "unit": "mA"}
